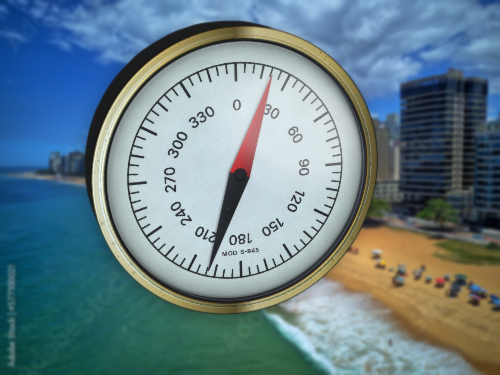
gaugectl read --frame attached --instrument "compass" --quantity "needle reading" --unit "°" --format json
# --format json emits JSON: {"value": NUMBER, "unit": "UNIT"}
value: {"value": 20, "unit": "°"}
